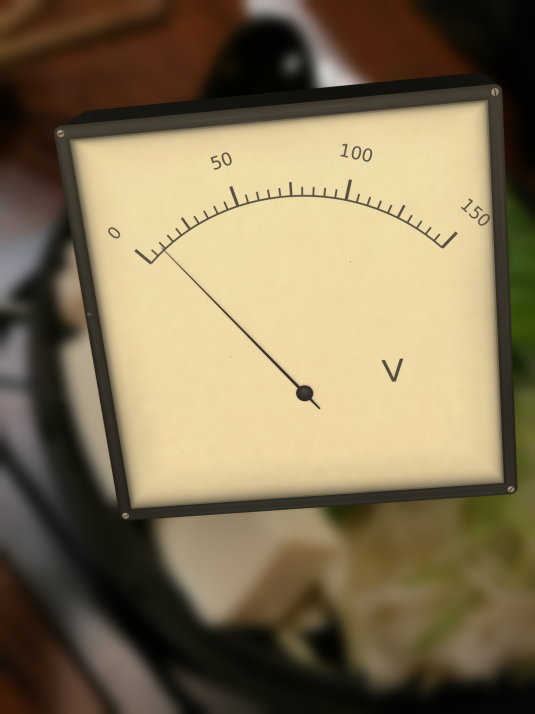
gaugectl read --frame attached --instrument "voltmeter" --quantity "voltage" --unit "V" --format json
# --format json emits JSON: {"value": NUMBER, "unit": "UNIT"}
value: {"value": 10, "unit": "V"}
